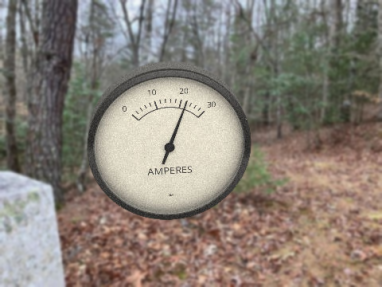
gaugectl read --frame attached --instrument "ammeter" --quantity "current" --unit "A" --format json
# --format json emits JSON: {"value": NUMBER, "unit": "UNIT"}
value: {"value": 22, "unit": "A"}
